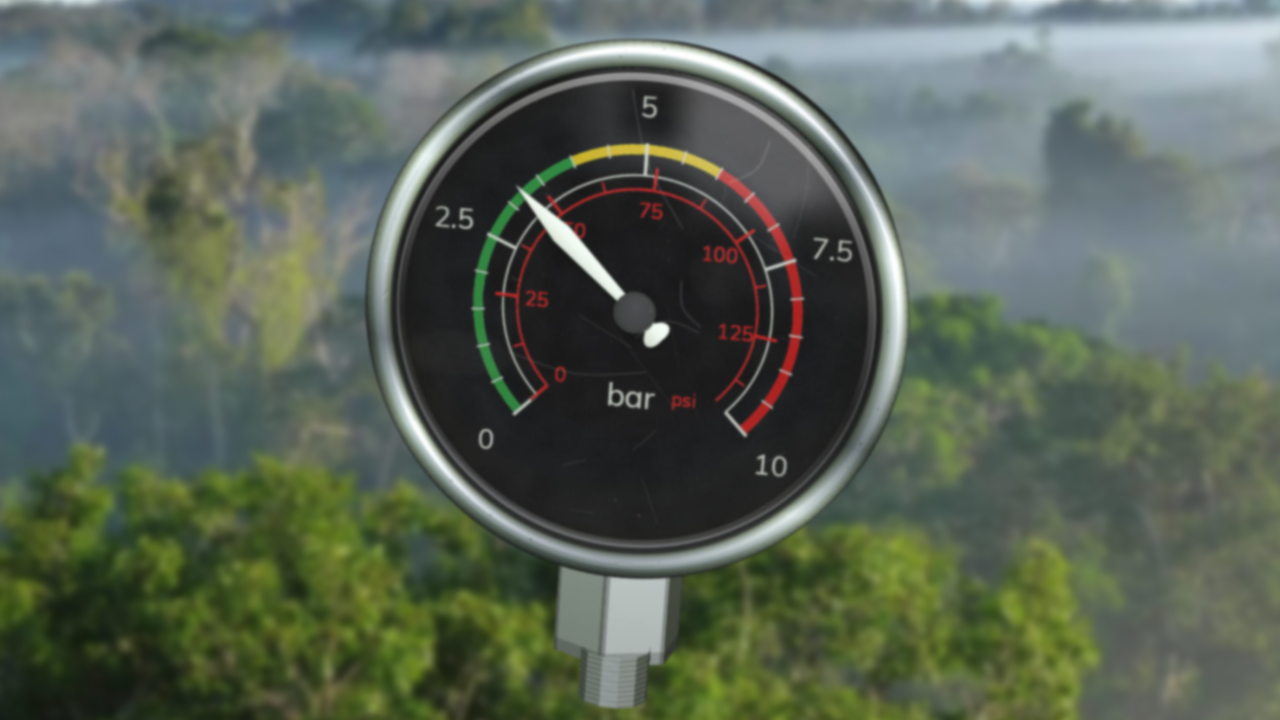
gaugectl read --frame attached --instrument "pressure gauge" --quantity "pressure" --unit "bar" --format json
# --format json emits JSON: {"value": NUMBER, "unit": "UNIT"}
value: {"value": 3.25, "unit": "bar"}
